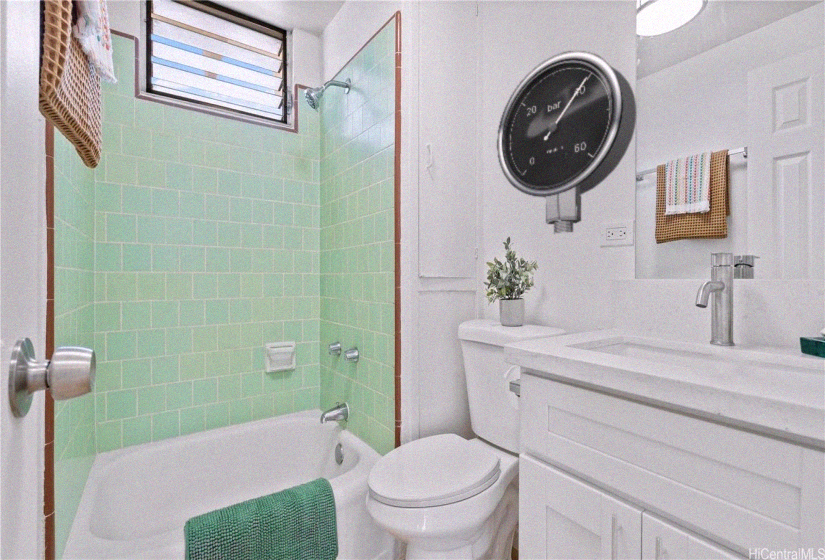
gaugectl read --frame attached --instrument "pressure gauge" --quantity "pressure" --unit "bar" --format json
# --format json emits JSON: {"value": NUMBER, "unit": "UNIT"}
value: {"value": 40, "unit": "bar"}
